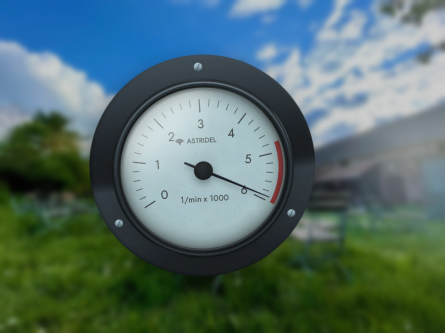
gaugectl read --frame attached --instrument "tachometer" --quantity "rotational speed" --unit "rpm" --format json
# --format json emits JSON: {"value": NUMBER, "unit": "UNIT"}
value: {"value": 5900, "unit": "rpm"}
